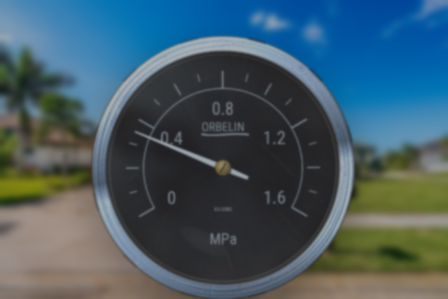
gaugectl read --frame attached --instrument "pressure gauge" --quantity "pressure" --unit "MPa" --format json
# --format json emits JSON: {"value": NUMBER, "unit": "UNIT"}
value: {"value": 0.35, "unit": "MPa"}
